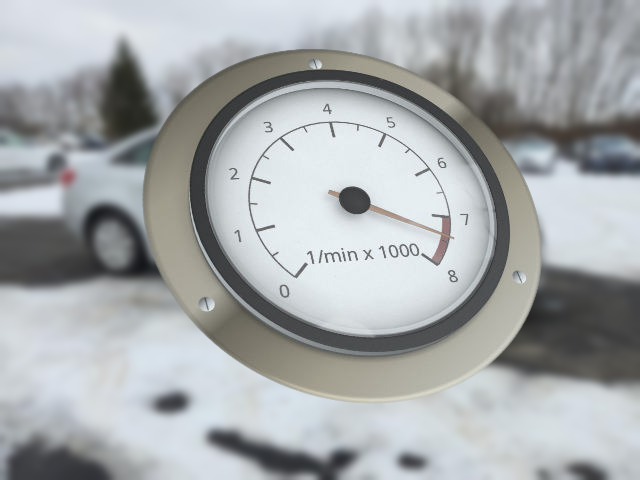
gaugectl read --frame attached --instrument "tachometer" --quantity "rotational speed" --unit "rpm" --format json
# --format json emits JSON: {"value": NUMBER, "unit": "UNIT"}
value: {"value": 7500, "unit": "rpm"}
